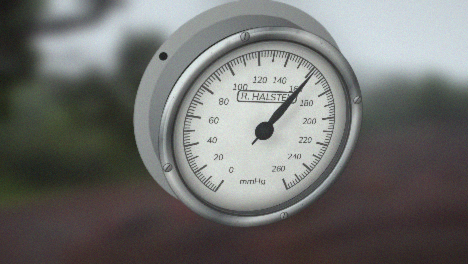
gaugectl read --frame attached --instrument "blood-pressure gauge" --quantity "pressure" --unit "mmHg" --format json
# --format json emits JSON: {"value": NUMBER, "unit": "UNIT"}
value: {"value": 160, "unit": "mmHg"}
